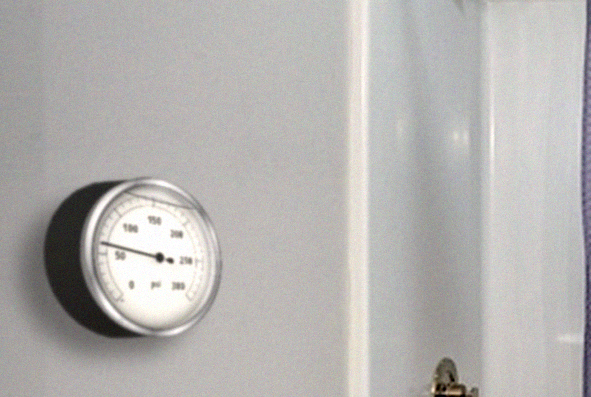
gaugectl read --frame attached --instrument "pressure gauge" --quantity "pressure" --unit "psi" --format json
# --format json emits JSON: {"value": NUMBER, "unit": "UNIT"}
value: {"value": 60, "unit": "psi"}
